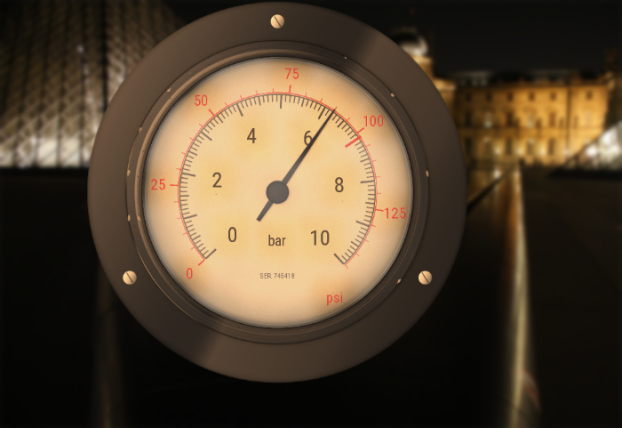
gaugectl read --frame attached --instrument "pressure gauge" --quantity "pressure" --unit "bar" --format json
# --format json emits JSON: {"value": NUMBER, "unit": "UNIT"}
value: {"value": 6.2, "unit": "bar"}
